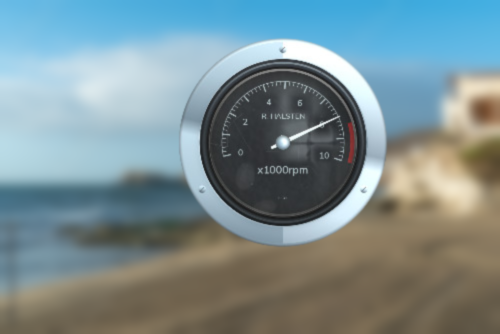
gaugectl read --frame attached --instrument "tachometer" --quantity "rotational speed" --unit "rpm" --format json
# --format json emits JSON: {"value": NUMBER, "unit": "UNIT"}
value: {"value": 8000, "unit": "rpm"}
